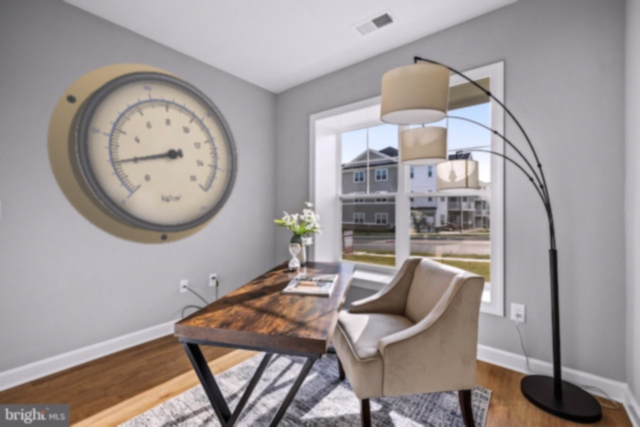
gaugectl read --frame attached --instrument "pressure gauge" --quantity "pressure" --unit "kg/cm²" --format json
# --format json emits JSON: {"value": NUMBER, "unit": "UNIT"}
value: {"value": 2, "unit": "kg/cm²"}
